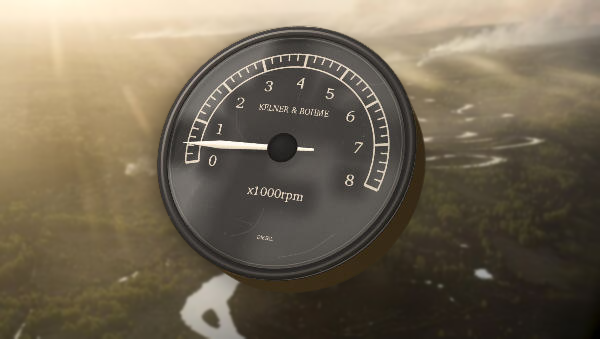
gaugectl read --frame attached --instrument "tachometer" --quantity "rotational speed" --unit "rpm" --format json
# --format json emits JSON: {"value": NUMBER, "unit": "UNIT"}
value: {"value": 400, "unit": "rpm"}
